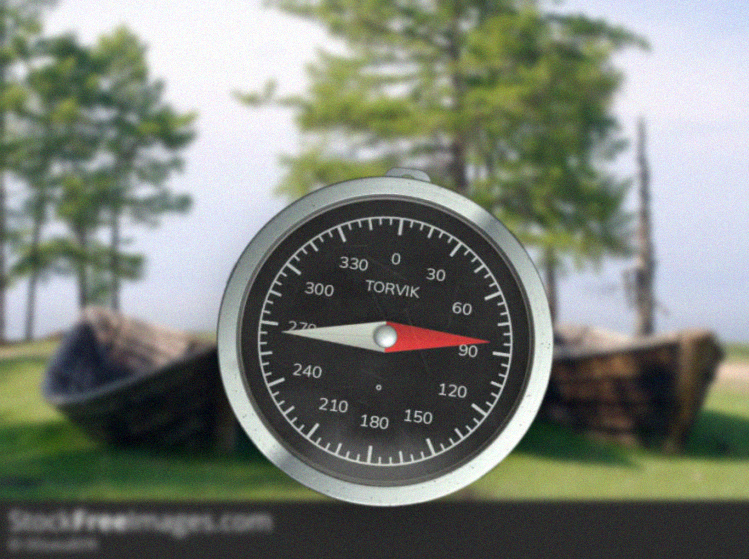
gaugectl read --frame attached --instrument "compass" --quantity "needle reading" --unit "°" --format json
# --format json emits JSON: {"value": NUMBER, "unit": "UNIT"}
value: {"value": 85, "unit": "°"}
